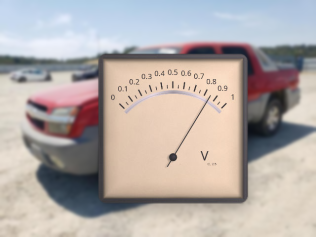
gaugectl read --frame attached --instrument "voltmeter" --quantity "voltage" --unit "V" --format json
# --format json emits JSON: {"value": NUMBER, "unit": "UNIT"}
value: {"value": 0.85, "unit": "V"}
